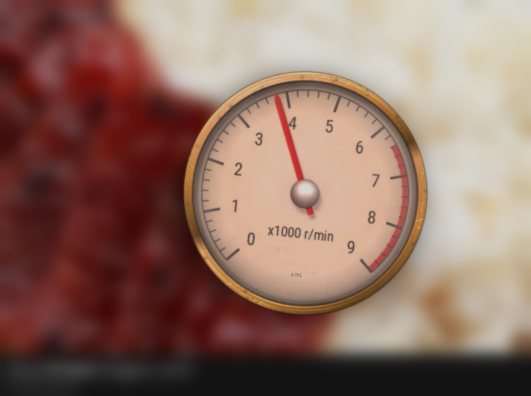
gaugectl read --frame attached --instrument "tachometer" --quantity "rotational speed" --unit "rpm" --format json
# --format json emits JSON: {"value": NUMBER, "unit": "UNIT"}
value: {"value": 3800, "unit": "rpm"}
